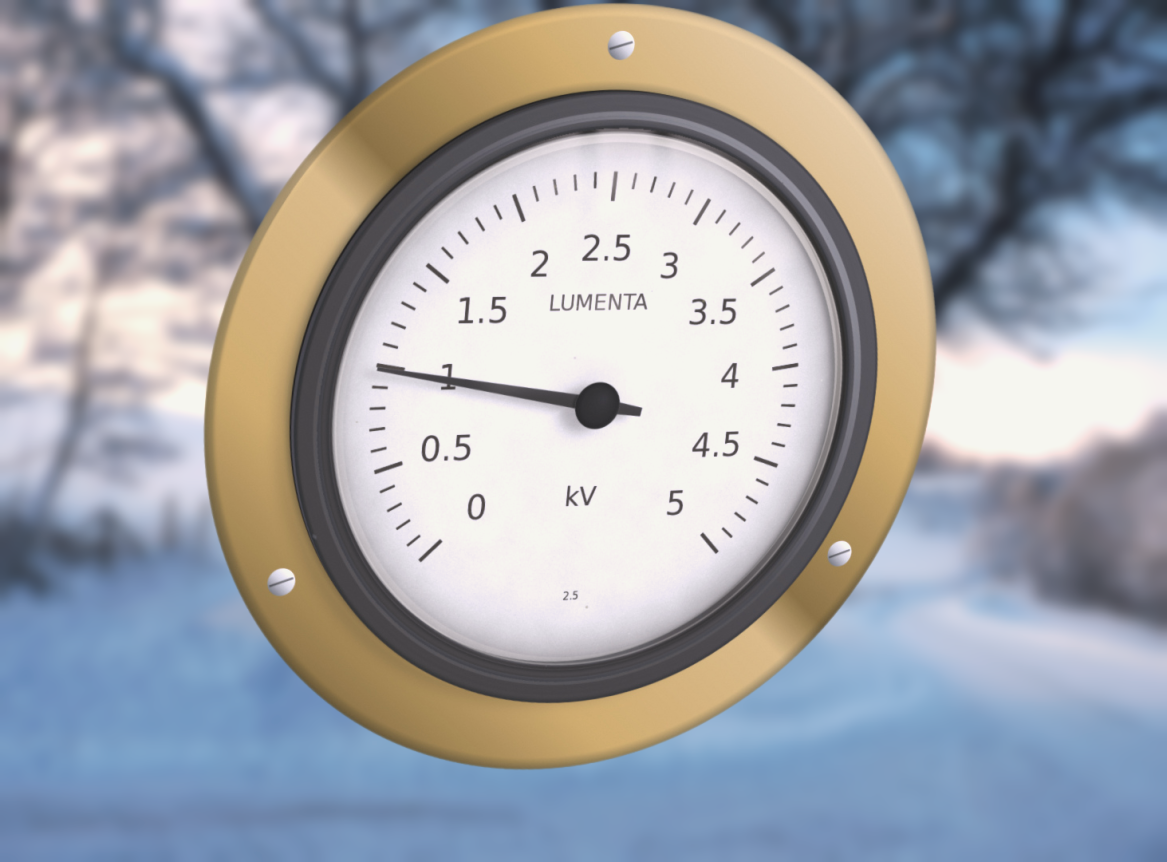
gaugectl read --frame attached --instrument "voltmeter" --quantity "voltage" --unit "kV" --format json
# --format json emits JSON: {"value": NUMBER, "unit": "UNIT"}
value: {"value": 1, "unit": "kV"}
